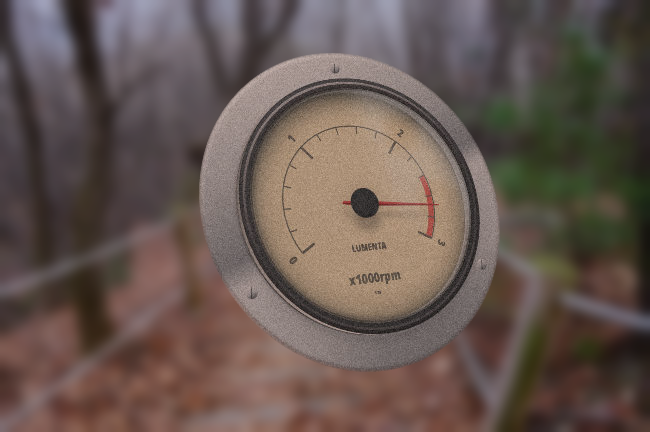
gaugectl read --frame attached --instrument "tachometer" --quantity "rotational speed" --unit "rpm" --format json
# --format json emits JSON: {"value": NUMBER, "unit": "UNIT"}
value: {"value": 2700, "unit": "rpm"}
